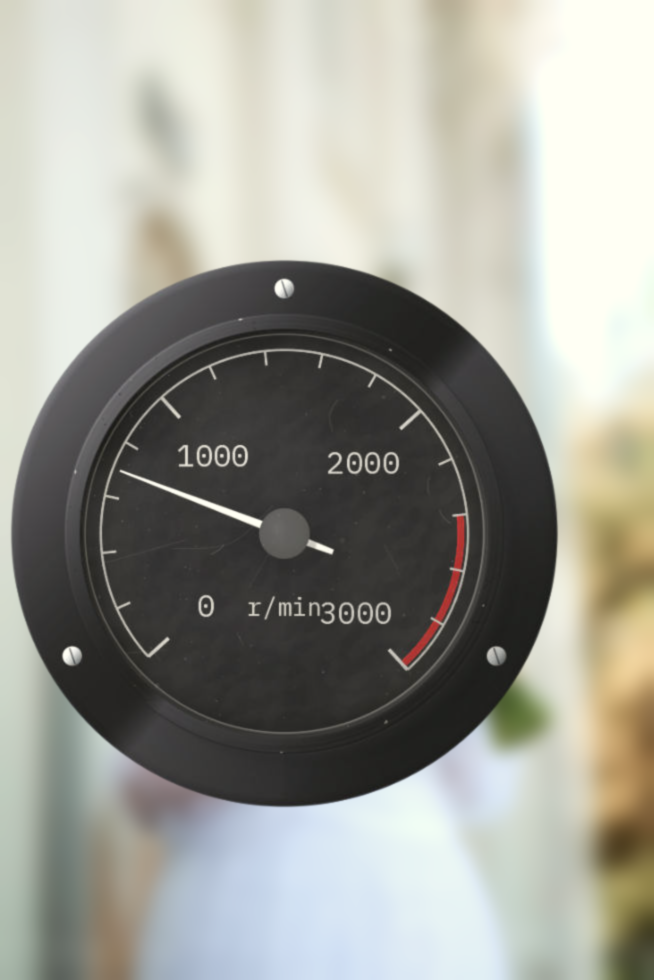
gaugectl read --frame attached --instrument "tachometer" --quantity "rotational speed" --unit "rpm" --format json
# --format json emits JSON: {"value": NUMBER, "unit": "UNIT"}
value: {"value": 700, "unit": "rpm"}
